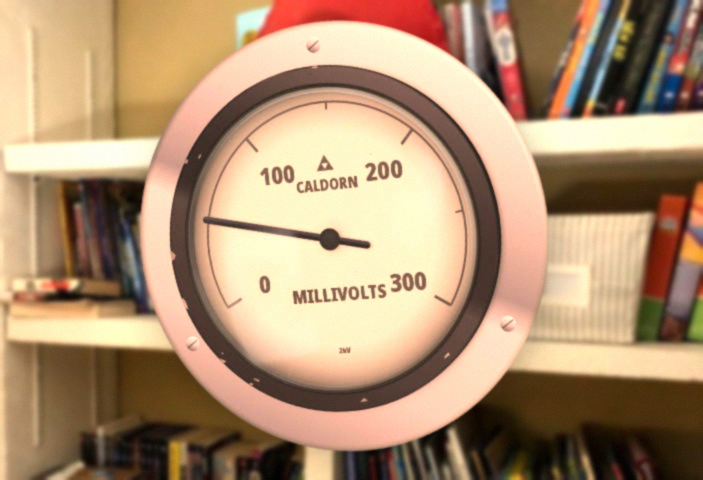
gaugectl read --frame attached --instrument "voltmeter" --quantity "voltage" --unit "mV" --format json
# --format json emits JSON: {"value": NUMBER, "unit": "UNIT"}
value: {"value": 50, "unit": "mV"}
